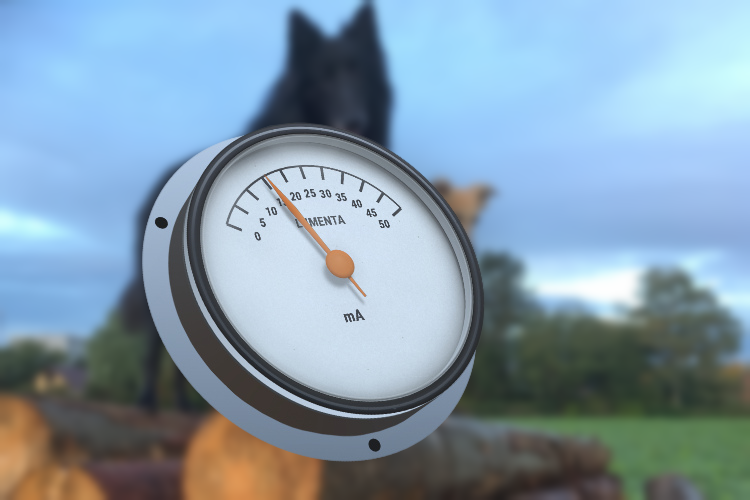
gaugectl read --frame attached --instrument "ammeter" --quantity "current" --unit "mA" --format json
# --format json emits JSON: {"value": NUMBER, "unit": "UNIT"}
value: {"value": 15, "unit": "mA"}
